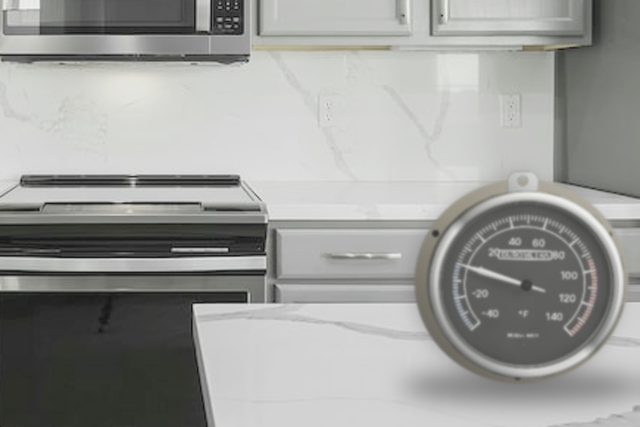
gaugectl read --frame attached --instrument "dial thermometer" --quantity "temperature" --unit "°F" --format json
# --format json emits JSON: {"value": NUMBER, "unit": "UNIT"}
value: {"value": 0, "unit": "°F"}
